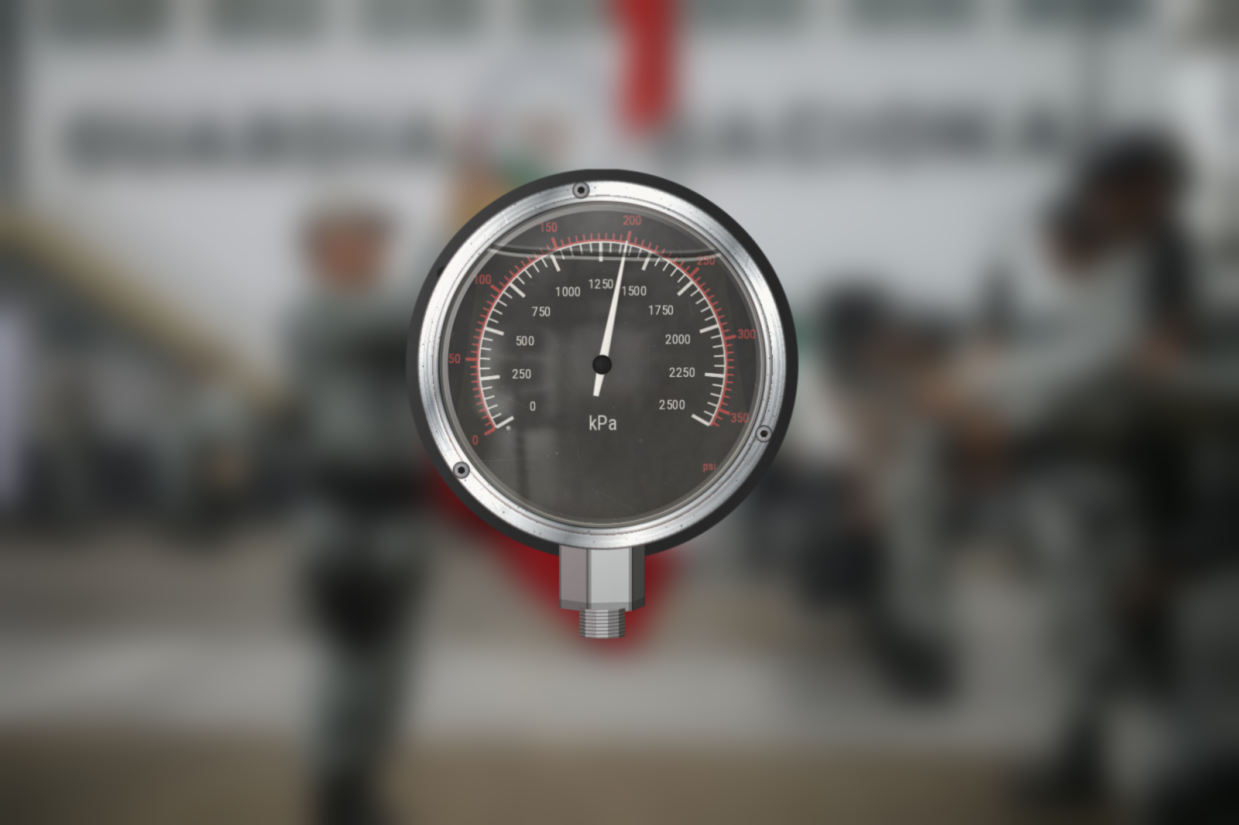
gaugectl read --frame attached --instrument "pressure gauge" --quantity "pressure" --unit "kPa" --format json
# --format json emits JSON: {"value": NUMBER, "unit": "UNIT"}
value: {"value": 1375, "unit": "kPa"}
